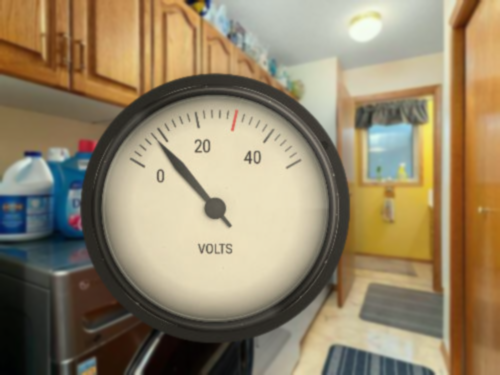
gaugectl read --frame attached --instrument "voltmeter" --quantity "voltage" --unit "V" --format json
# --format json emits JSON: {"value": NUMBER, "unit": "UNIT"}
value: {"value": 8, "unit": "V"}
